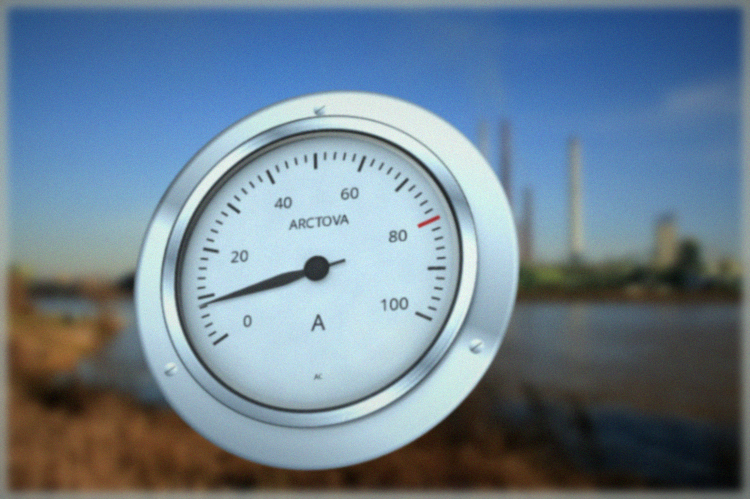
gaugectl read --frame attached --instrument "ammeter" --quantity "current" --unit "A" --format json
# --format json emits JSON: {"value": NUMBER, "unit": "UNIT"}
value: {"value": 8, "unit": "A"}
